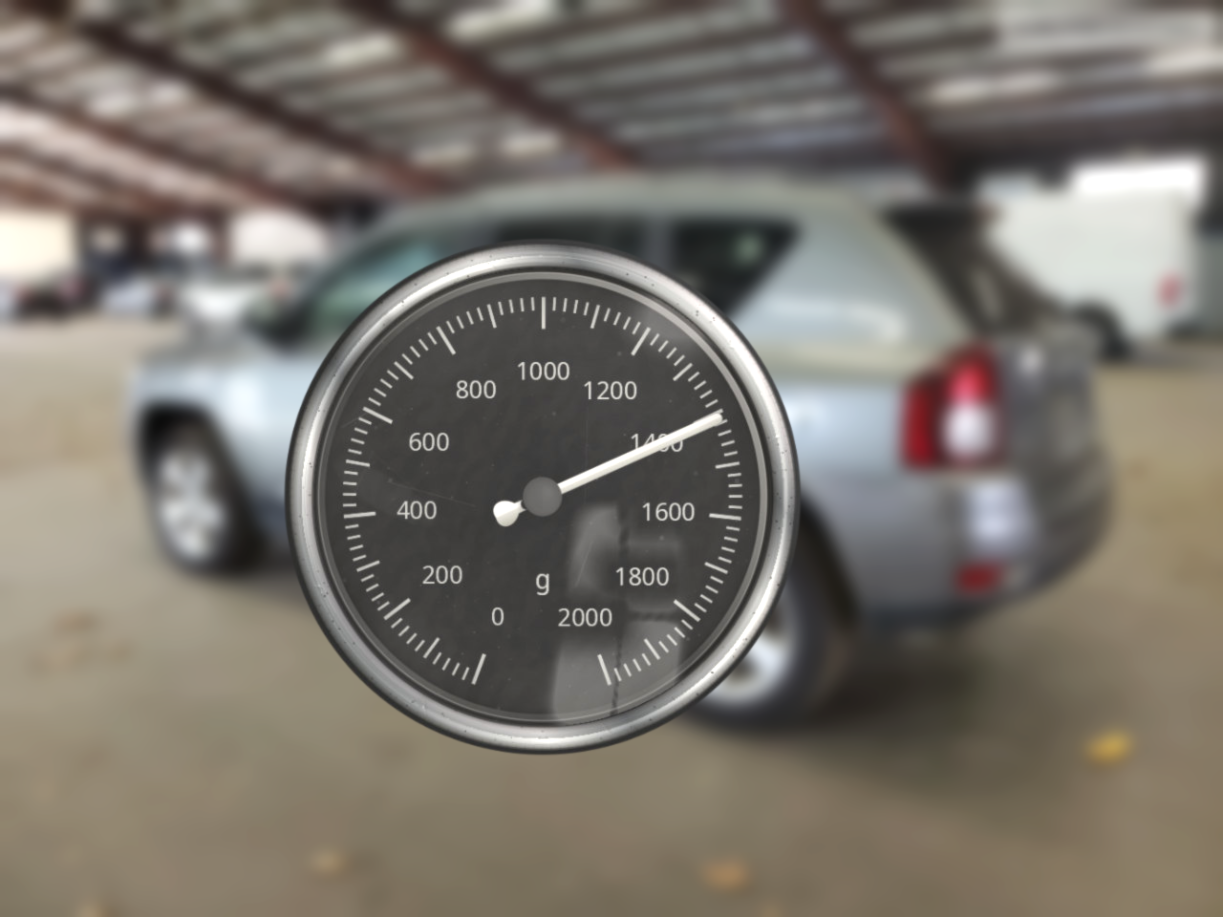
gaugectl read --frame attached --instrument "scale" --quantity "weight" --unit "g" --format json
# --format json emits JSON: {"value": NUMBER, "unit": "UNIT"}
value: {"value": 1410, "unit": "g"}
